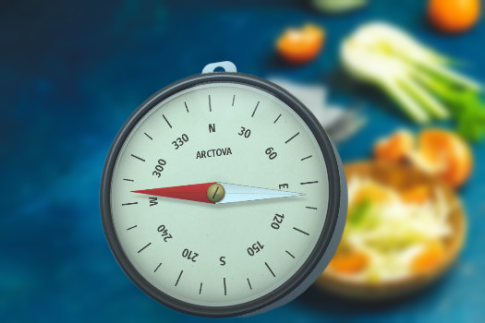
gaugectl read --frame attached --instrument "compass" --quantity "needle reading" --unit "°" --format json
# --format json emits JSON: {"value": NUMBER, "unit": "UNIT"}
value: {"value": 277.5, "unit": "°"}
